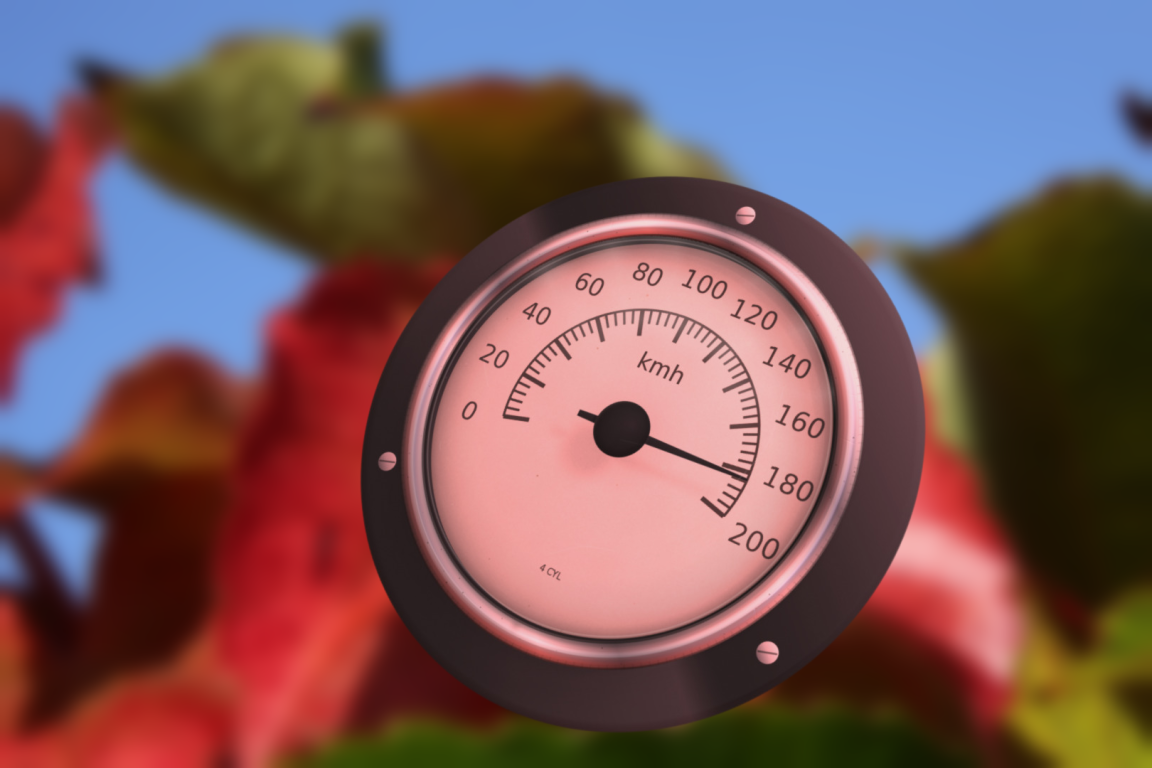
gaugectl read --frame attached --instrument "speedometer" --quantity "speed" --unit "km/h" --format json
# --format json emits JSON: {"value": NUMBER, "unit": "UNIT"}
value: {"value": 184, "unit": "km/h"}
